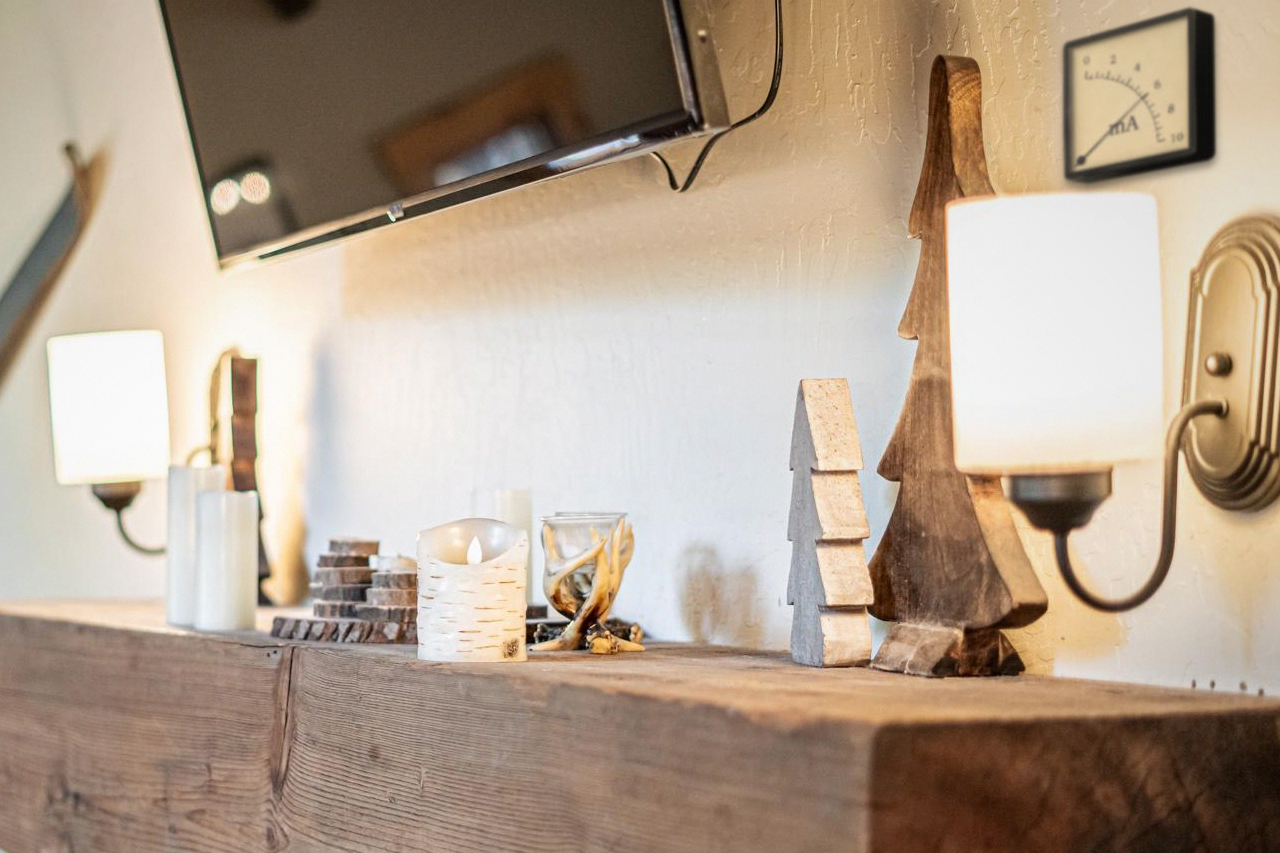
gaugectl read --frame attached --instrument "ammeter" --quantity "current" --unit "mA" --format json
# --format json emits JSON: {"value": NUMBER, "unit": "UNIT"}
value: {"value": 6, "unit": "mA"}
